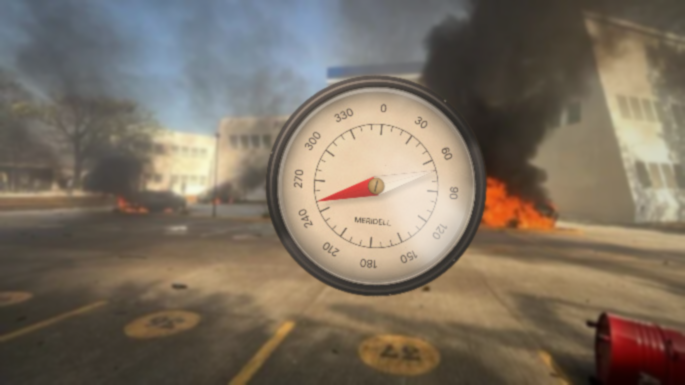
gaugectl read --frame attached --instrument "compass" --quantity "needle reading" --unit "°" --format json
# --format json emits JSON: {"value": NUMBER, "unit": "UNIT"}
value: {"value": 250, "unit": "°"}
